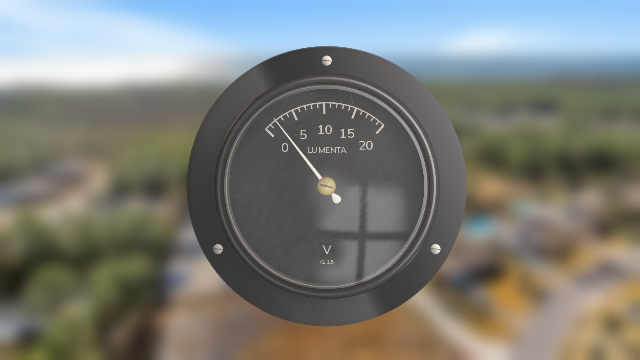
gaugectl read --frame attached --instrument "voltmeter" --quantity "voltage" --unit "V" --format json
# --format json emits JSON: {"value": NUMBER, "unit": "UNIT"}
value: {"value": 2, "unit": "V"}
